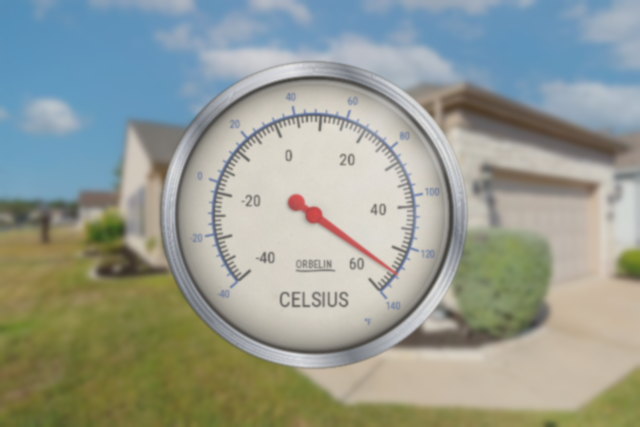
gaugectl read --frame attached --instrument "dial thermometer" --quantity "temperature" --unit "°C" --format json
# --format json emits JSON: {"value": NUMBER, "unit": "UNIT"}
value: {"value": 55, "unit": "°C"}
